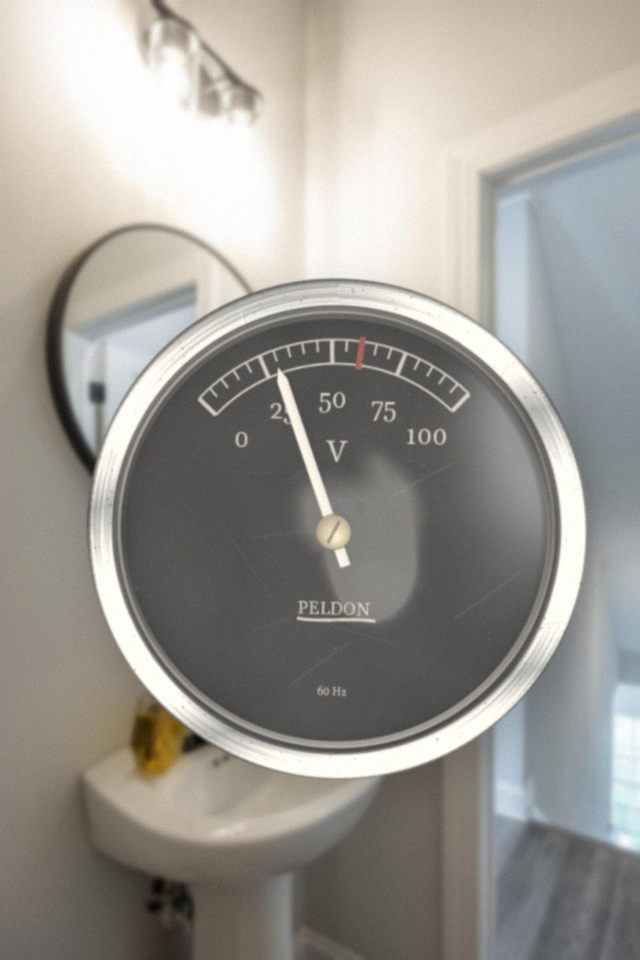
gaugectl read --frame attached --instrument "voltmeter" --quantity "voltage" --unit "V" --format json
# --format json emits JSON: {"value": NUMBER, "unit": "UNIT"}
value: {"value": 30, "unit": "V"}
